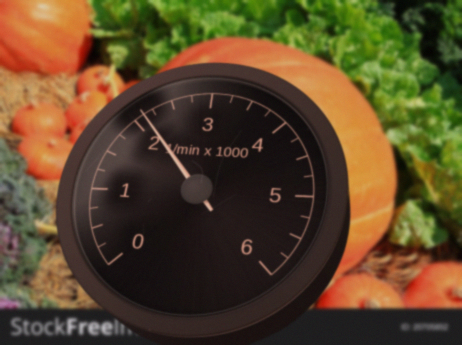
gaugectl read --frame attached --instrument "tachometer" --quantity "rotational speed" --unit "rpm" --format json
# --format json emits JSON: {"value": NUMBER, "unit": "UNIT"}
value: {"value": 2125, "unit": "rpm"}
